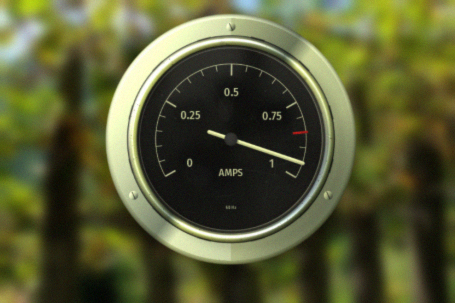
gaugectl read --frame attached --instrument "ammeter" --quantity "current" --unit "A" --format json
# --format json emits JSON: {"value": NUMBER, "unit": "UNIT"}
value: {"value": 0.95, "unit": "A"}
